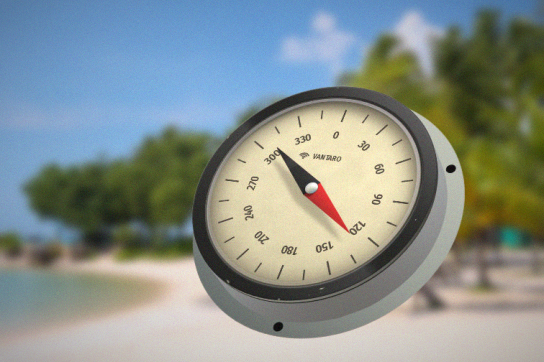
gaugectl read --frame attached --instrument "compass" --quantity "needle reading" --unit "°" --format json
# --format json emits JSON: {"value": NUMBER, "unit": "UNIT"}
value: {"value": 127.5, "unit": "°"}
